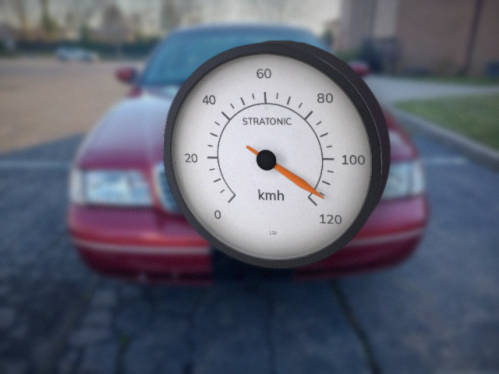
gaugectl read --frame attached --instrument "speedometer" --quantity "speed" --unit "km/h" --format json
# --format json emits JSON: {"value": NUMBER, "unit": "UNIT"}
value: {"value": 115, "unit": "km/h"}
